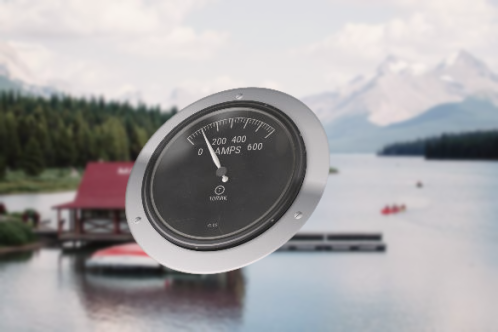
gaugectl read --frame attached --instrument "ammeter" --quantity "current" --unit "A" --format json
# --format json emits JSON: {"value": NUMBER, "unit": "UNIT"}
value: {"value": 100, "unit": "A"}
